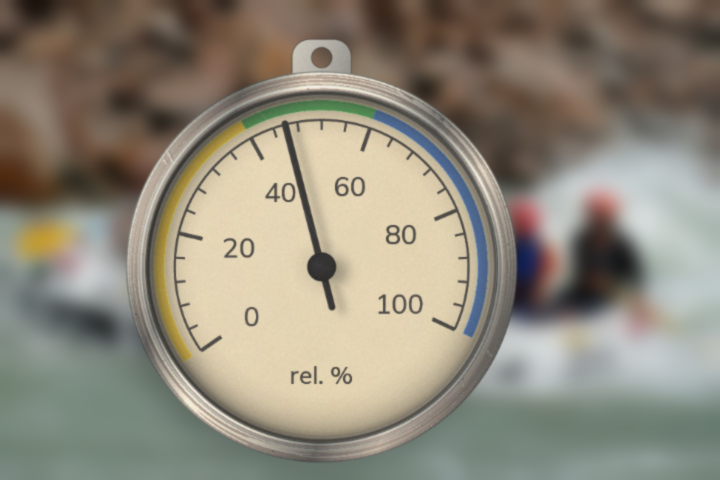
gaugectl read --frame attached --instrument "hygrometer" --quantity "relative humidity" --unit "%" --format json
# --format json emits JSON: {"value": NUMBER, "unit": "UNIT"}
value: {"value": 46, "unit": "%"}
